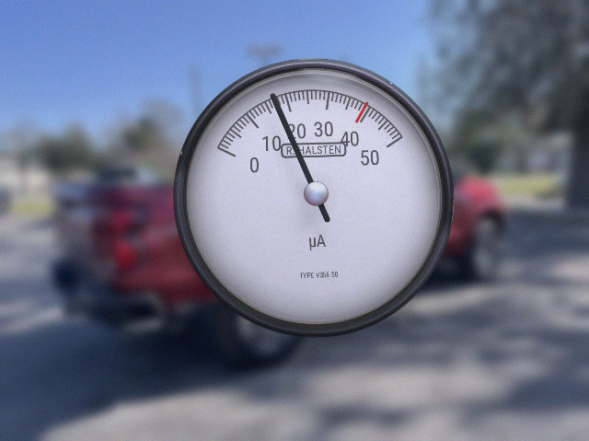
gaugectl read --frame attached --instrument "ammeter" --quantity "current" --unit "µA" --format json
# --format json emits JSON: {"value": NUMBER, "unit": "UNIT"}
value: {"value": 17, "unit": "µA"}
